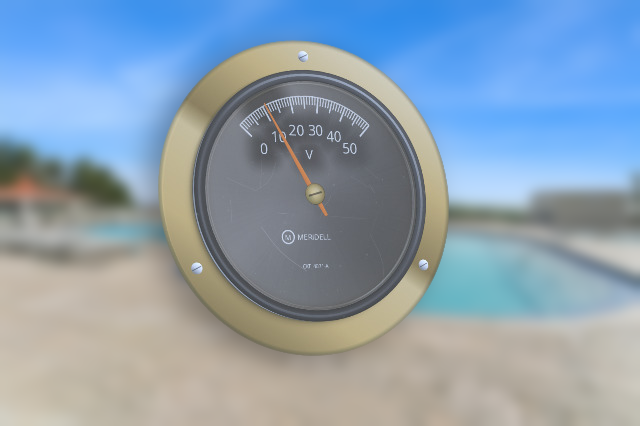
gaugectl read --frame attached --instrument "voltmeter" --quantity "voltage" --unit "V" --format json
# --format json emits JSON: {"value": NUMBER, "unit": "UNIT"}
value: {"value": 10, "unit": "V"}
